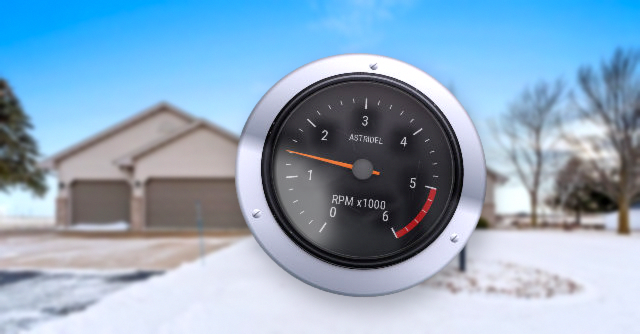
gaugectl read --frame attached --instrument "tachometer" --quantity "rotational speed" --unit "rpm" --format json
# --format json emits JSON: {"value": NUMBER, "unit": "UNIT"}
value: {"value": 1400, "unit": "rpm"}
